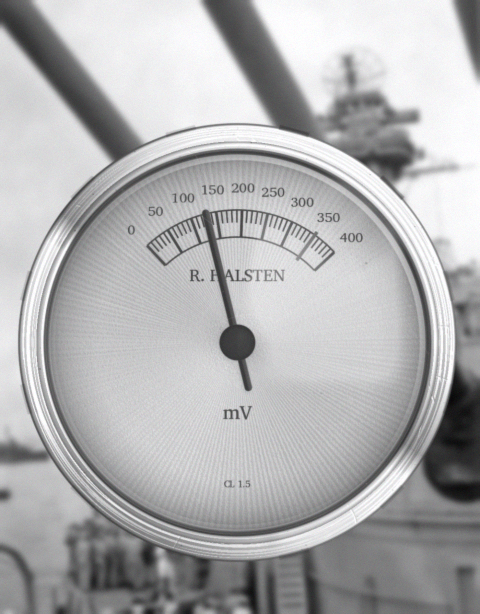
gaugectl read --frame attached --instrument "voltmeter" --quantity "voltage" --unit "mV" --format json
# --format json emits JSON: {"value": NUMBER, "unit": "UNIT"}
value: {"value": 130, "unit": "mV"}
